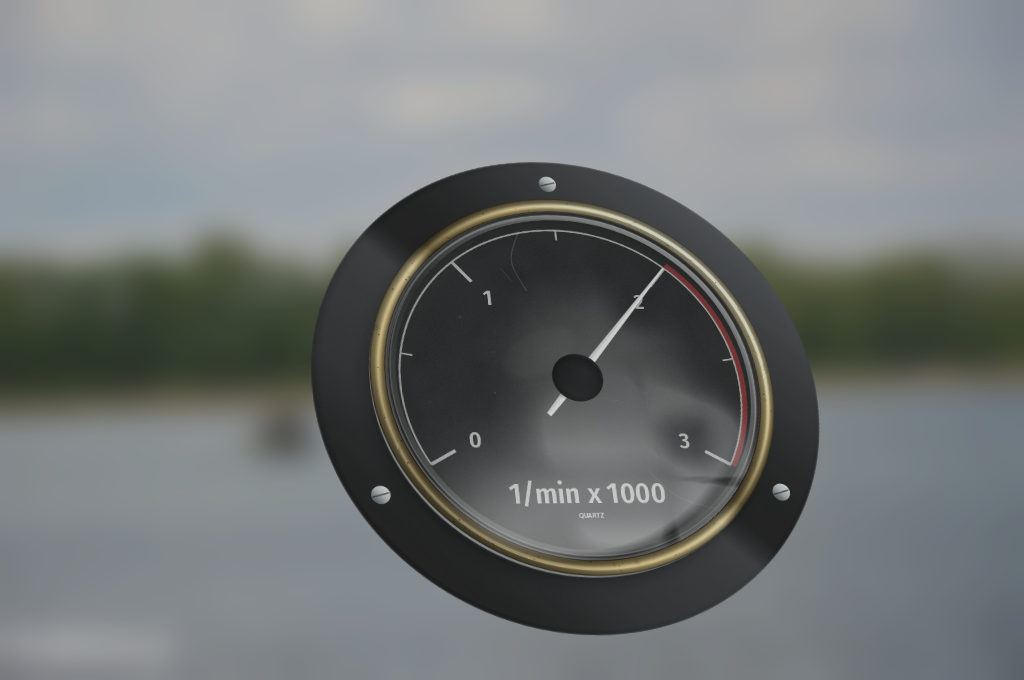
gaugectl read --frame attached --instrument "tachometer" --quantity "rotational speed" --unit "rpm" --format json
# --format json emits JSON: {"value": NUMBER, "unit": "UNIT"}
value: {"value": 2000, "unit": "rpm"}
